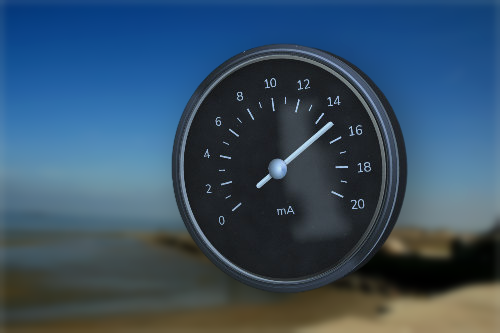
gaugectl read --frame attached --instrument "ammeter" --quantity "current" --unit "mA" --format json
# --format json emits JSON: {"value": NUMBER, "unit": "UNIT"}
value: {"value": 15, "unit": "mA"}
